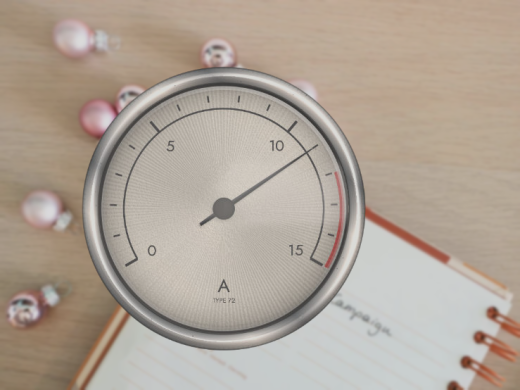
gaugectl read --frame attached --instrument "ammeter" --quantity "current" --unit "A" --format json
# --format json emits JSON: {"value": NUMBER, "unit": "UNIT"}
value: {"value": 11, "unit": "A"}
